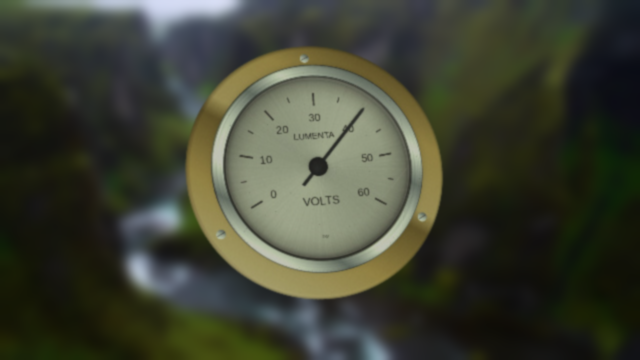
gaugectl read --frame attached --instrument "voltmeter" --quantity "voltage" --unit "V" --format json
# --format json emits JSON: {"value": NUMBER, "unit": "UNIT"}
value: {"value": 40, "unit": "V"}
